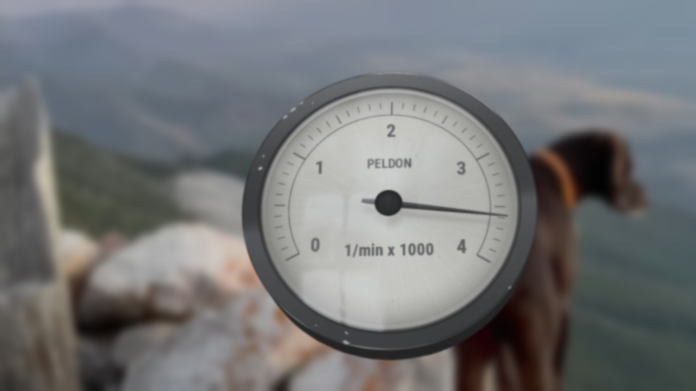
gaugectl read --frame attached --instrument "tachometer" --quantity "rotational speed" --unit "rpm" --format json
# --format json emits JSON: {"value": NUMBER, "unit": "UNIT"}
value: {"value": 3600, "unit": "rpm"}
